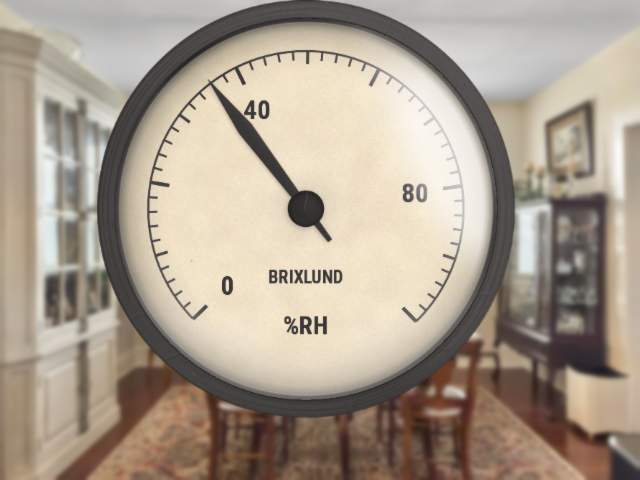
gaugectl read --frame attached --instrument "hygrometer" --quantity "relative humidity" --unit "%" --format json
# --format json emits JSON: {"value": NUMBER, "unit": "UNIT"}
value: {"value": 36, "unit": "%"}
